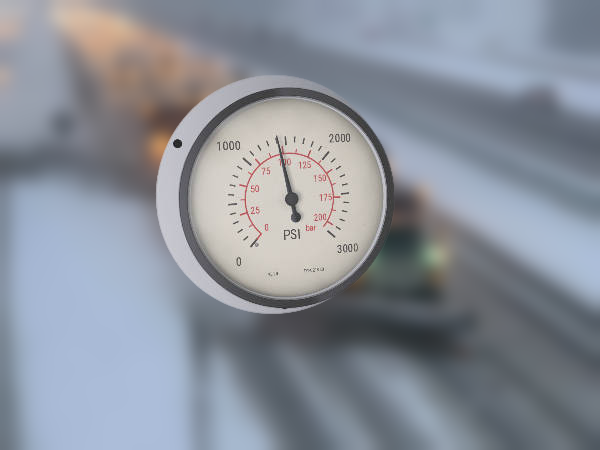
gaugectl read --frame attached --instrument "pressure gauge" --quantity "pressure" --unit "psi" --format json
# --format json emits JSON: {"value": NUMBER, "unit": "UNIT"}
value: {"value": 1400, "unit": "psi"}
